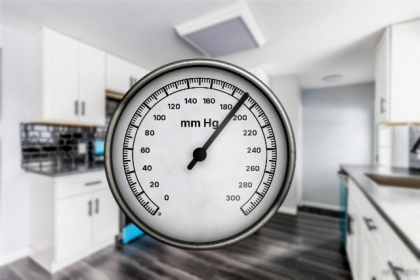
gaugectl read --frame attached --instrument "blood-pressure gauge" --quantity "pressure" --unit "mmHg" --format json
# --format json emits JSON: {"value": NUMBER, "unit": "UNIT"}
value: {"value": 190, "unit": "mmHg"}
